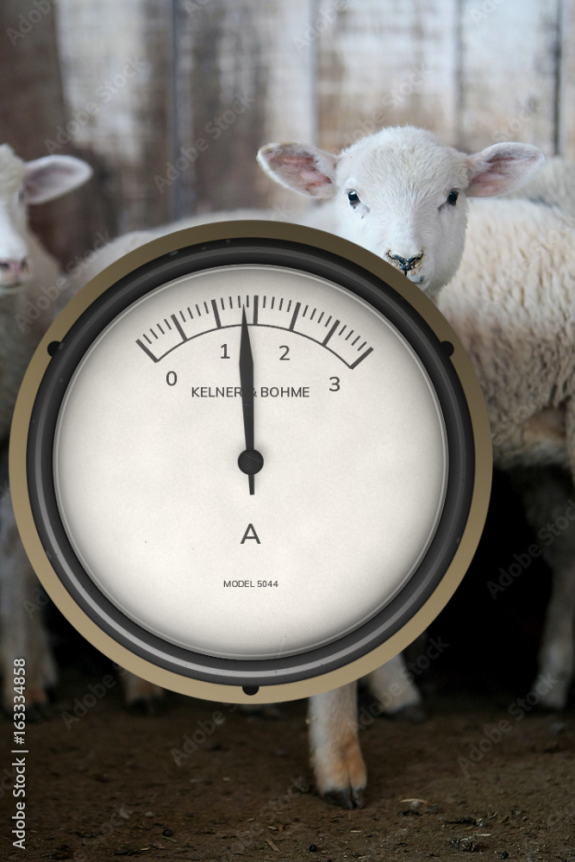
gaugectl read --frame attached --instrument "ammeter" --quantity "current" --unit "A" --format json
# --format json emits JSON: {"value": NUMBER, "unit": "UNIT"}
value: {"value": 1.35, "unit": "A"}
